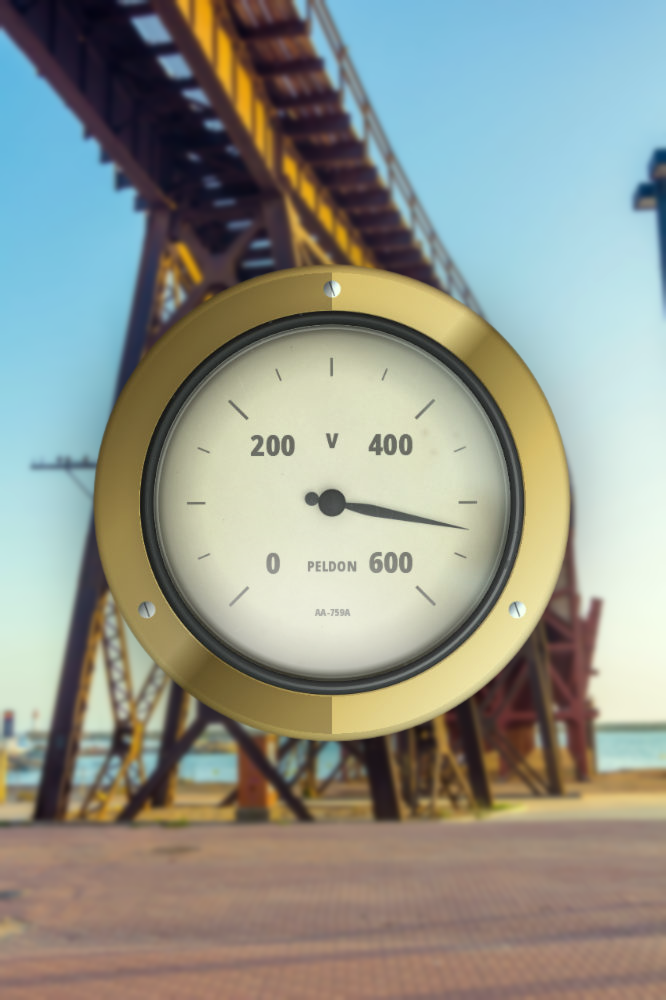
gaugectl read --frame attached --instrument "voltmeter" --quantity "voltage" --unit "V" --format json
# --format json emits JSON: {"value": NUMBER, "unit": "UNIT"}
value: {"value": 525, "unit": "V"}
